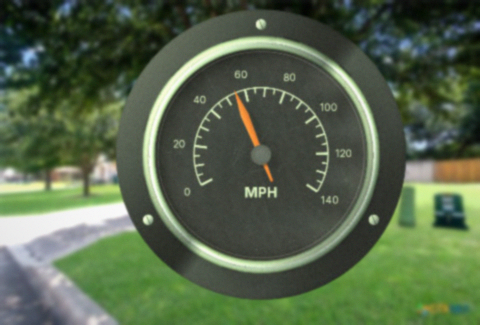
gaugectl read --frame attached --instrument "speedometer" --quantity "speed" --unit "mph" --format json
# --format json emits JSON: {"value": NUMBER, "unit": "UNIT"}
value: {"value": 55, "unit": "mph"}
